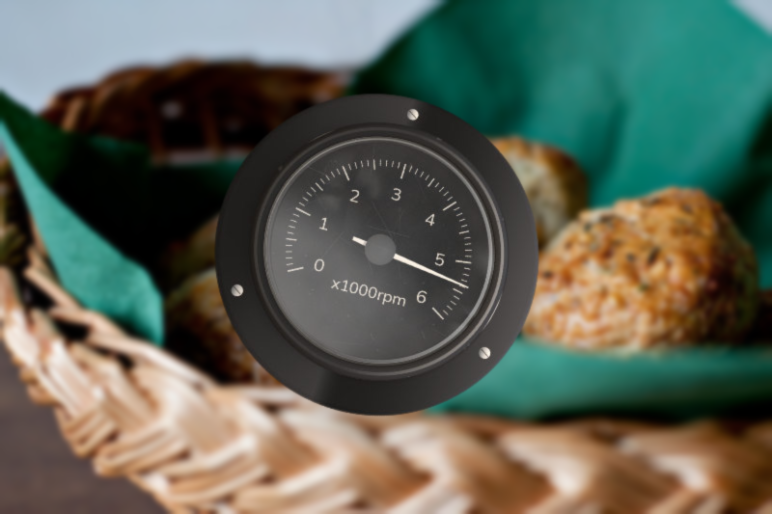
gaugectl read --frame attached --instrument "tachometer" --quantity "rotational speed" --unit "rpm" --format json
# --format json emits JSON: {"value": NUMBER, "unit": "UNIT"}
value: {"value": 5400, "unit": "rpm"}
